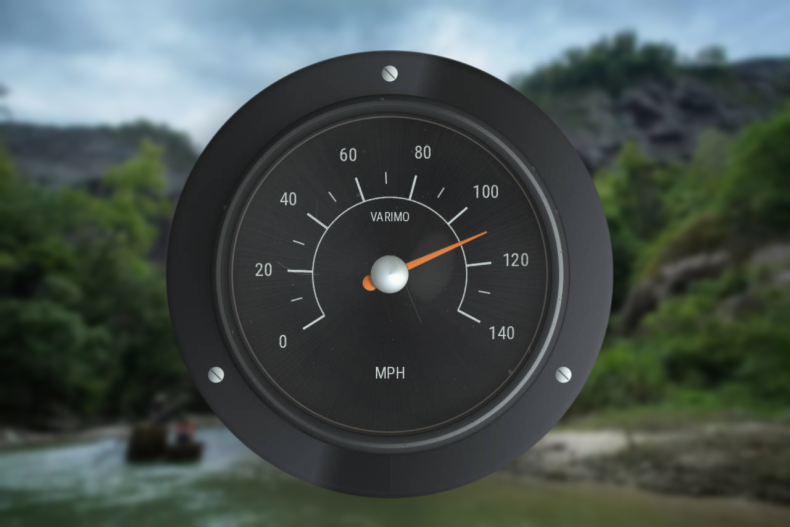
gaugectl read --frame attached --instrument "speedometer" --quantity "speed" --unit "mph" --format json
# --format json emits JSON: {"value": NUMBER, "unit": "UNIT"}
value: {"value": 110, "unit": "mph"}
